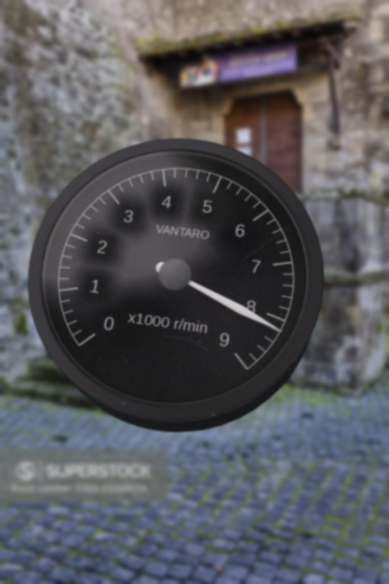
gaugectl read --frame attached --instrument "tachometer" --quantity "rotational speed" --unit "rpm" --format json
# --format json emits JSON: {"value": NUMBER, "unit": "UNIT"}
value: {"value": 8200, "unit": "rpm"}
